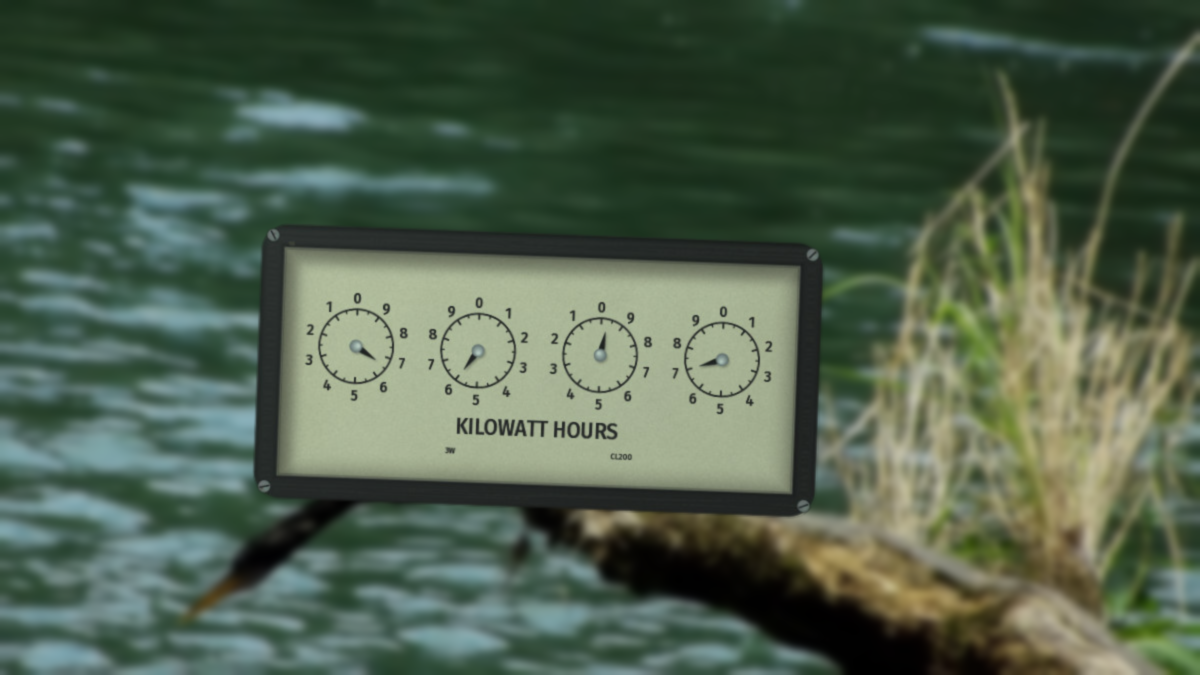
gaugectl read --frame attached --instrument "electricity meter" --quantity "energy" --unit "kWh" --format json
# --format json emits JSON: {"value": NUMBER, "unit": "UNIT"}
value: {"value": 6597, "unit": "kWh"}
